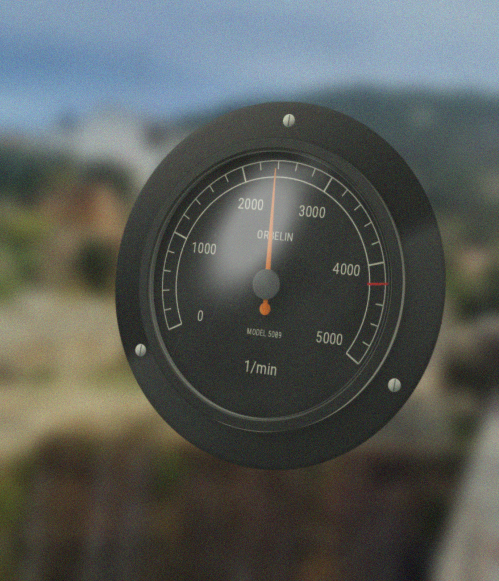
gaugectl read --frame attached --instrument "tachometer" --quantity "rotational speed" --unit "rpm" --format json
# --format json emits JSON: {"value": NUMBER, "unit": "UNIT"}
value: {"value": 2400, "unit": "rpm"}
